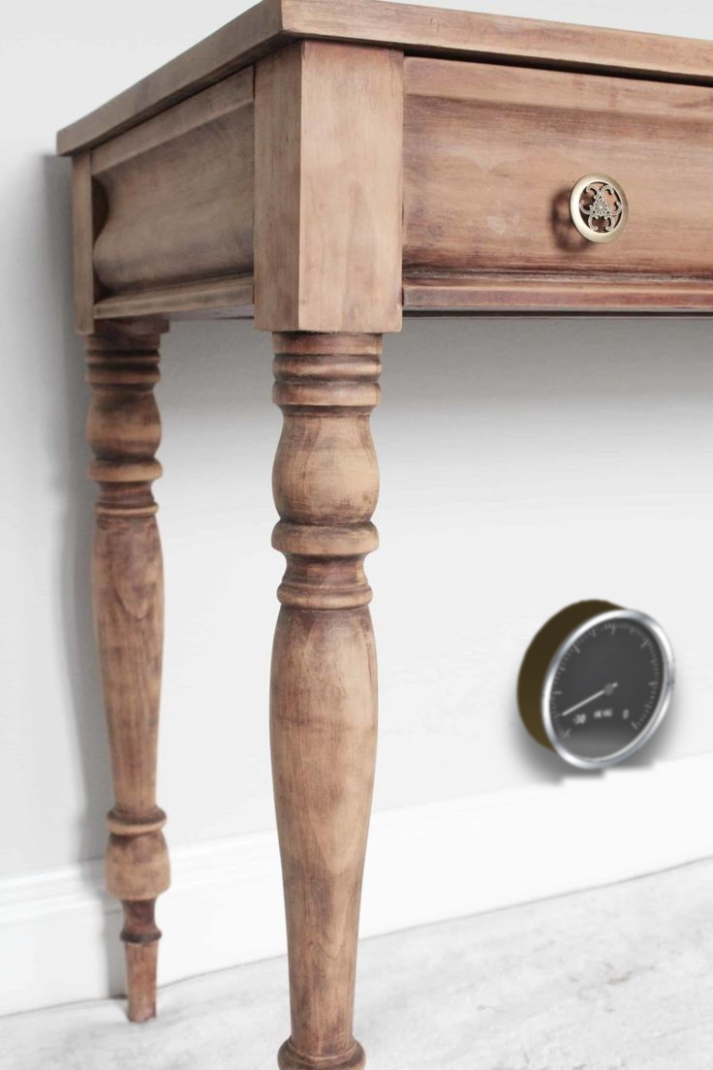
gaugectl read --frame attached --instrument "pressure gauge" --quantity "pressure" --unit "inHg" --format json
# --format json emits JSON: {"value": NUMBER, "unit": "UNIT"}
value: {"value": -27.5, "unit": "inHg"}
